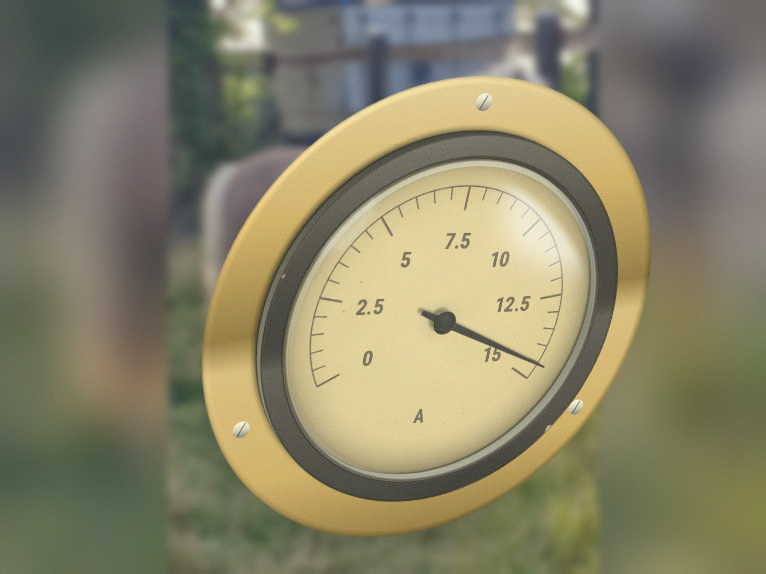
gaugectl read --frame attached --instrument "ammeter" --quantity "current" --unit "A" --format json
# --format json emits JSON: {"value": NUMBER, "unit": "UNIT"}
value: {"value": 14.5, "unit": "A"}
